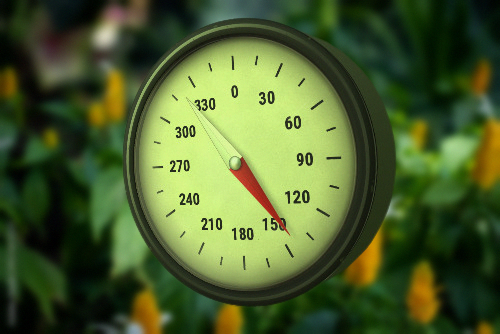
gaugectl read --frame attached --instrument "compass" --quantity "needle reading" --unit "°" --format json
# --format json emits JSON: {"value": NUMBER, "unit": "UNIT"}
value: {"value": 142.5, "unit": "°"}
